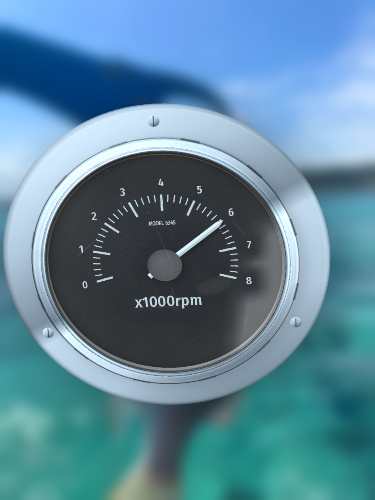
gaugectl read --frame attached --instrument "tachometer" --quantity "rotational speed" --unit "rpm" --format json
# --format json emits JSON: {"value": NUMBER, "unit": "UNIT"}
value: {"value": 6000, "unit": "rpm"}
